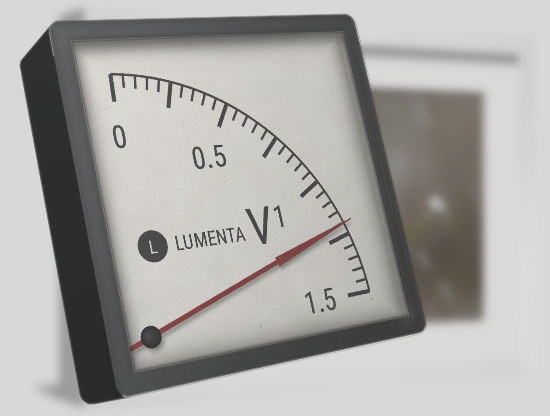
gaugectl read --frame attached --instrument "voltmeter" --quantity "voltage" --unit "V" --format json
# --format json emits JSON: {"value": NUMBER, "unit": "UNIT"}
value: {"value": 1.2, "unit": "V"}
